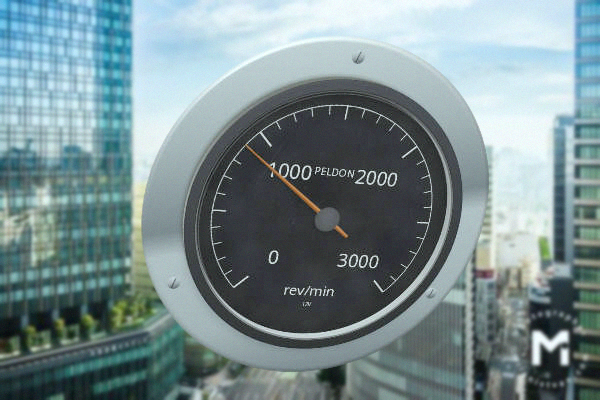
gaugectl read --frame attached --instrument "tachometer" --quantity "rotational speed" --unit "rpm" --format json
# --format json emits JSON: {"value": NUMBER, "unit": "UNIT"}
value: {"value": 900, "unit": "rpm"}
